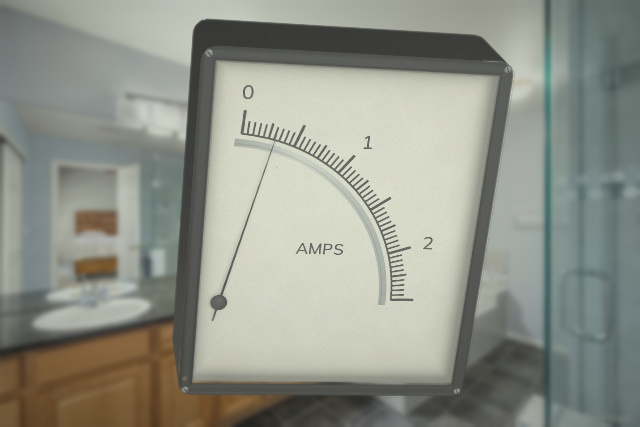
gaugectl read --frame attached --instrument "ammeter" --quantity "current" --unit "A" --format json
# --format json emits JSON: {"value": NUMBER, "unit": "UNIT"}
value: {"value": 0.3, "unit": "A"}
